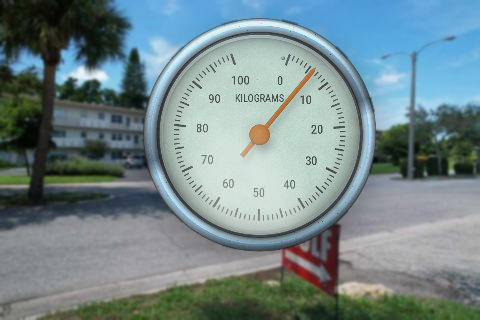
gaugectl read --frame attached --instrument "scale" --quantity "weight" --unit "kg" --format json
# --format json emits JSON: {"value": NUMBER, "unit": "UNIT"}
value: {"value": 6, "unit": "kg"}
